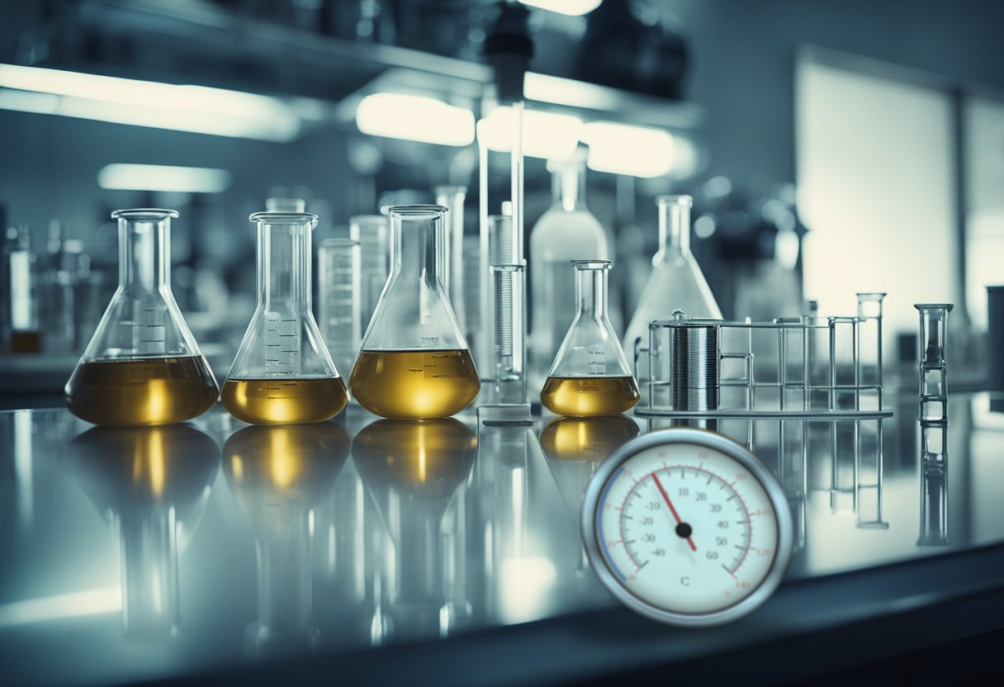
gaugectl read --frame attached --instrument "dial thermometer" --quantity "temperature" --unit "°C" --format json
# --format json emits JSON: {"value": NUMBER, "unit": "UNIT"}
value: {"value": 0, "unit": "°C"}
